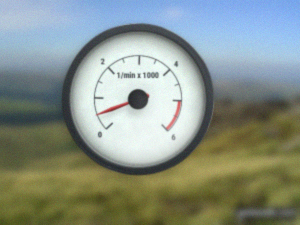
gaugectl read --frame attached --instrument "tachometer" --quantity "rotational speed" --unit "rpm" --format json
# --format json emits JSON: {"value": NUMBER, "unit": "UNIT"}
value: {"value": 500, "unit": "rpm"}
